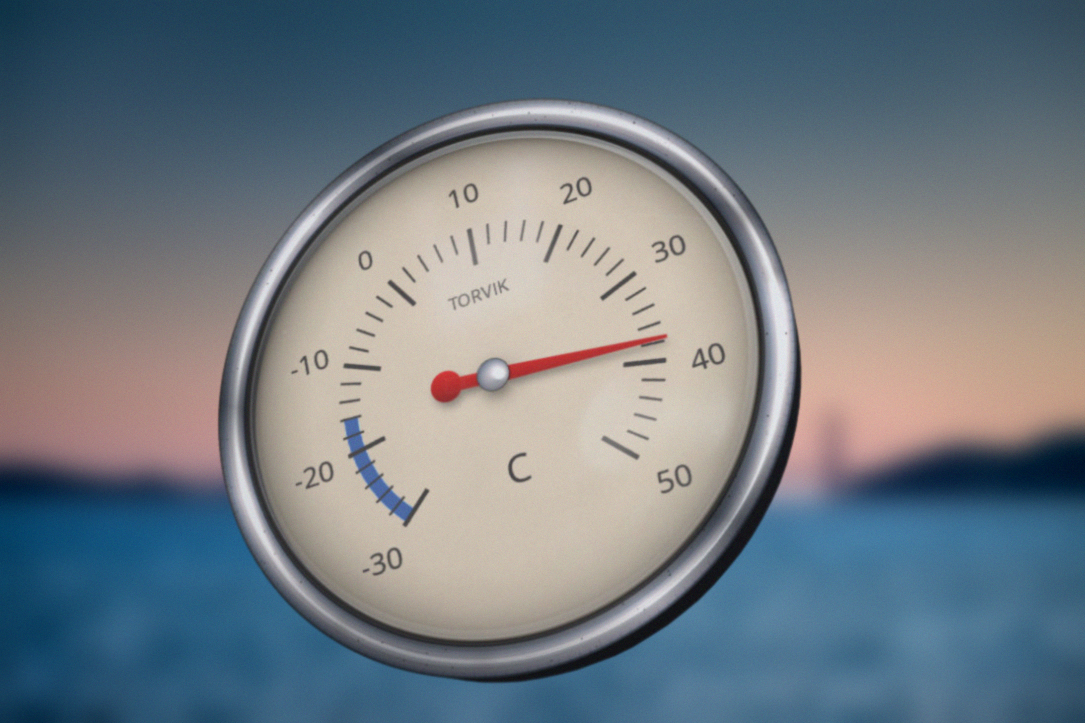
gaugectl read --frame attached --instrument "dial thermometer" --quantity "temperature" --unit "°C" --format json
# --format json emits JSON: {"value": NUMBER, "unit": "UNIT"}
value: {"value": 38, "unit": "°C"}
